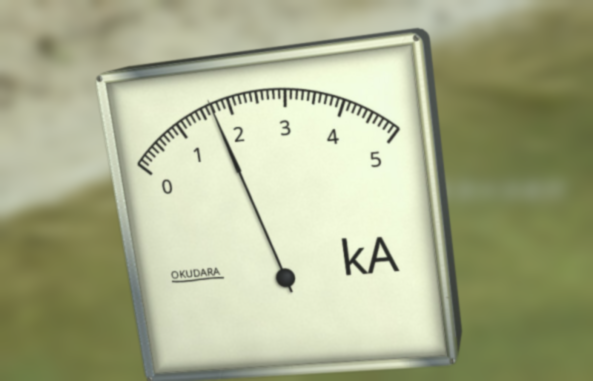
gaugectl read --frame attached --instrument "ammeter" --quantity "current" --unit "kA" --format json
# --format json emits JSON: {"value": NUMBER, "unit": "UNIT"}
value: {"value": 1.7, "unit": "kA"}
